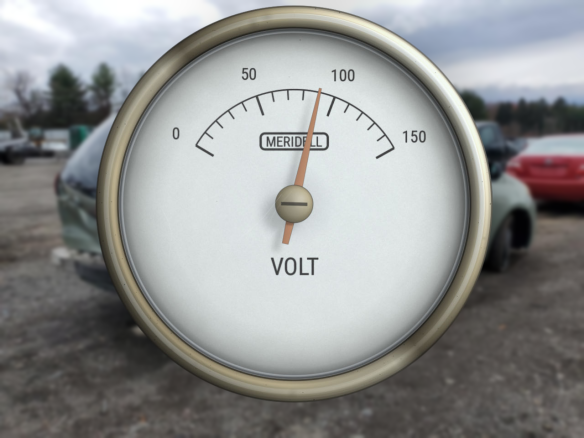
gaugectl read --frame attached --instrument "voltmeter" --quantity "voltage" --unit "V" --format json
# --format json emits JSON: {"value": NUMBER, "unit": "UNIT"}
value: {"value": 90, "unit": "V"}
